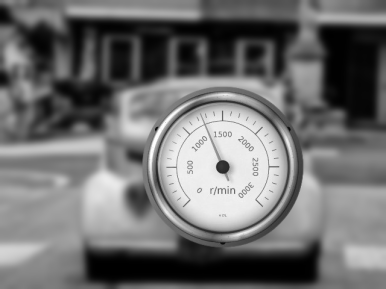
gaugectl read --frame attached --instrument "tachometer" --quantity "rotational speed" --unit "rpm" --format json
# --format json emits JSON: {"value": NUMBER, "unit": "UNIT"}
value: {"value": 1250, "unit": "rpm"}
